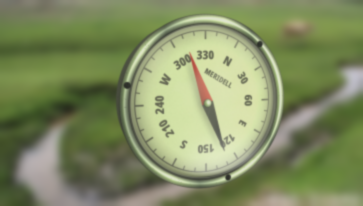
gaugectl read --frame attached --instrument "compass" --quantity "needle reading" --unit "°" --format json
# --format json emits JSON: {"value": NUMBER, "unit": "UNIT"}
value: {"value": 310, "unit": "°"}
